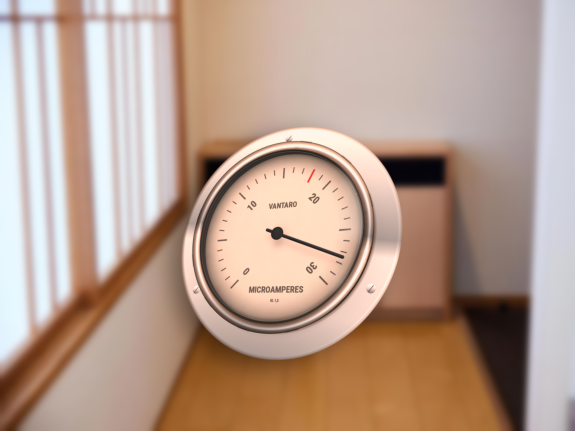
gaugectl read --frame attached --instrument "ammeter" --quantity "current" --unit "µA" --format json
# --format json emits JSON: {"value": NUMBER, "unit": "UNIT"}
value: {"value": 27.5, "unit": "µA"}
